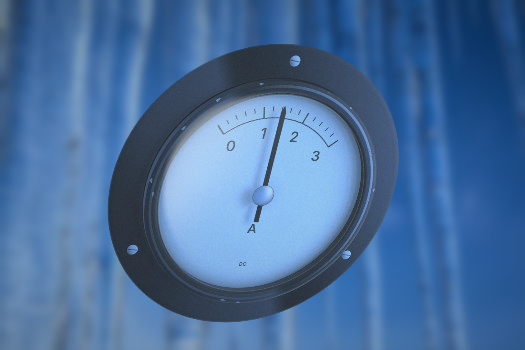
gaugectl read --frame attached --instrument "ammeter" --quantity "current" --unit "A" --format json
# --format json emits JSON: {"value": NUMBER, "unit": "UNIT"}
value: {"value": 1.4, "unit": "A"}
